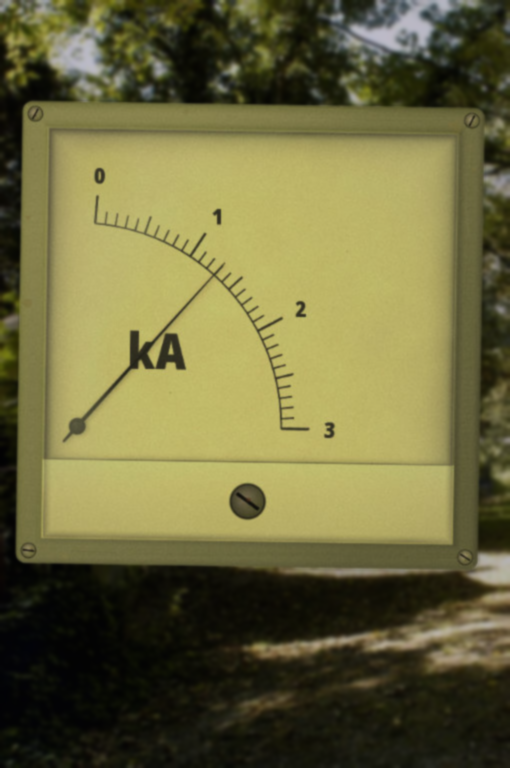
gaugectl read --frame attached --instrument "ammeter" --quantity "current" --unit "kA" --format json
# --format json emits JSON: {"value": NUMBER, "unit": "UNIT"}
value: {"value": 1.3, "unit": "kA"}
